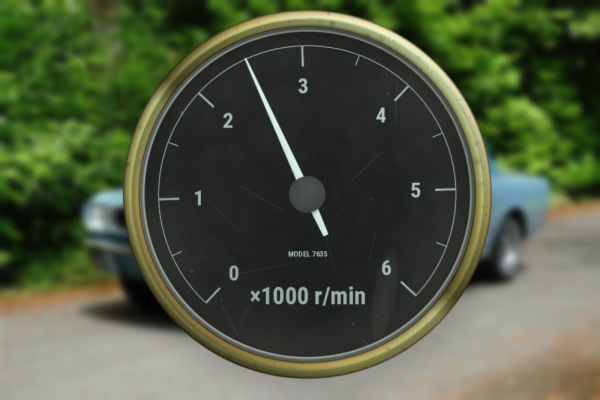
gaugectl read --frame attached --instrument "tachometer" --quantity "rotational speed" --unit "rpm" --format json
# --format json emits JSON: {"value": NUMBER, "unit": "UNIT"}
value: {"value": 2500, "unit": "rpm"}
